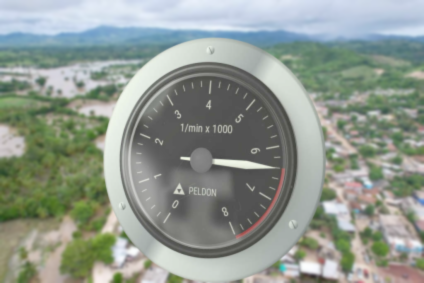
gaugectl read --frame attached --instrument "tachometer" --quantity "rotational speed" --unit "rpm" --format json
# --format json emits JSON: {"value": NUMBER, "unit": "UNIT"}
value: {"value": 6400, "unit": "rpm"}
